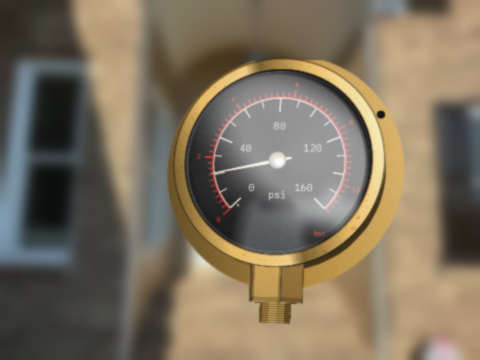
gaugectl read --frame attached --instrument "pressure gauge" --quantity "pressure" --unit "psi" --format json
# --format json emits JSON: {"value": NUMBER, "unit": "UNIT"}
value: {"value": 20, "unit": "psi"}
